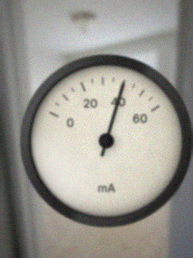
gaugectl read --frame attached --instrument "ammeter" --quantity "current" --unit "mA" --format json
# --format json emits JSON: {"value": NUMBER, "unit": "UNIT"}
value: {"value": 40, "unit": "mA"}
